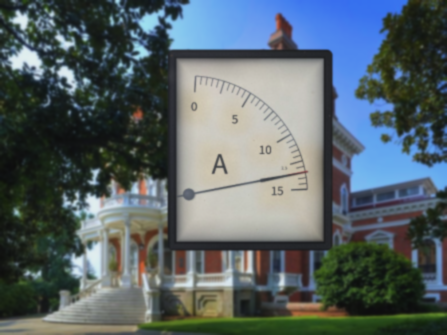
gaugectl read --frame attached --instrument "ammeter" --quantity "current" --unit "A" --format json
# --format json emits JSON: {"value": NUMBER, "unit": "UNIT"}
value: {"value": 13.5, "unit": "A"}
